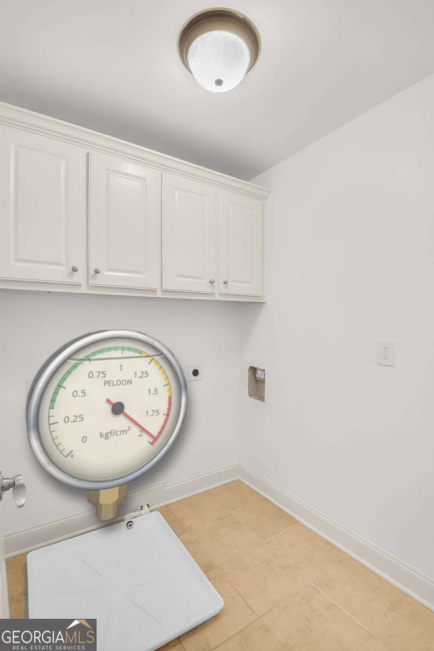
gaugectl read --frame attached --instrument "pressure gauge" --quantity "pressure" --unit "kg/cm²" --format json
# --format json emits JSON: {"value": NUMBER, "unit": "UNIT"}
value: {"value": 1.95, "unit": "kg/cm²"}
